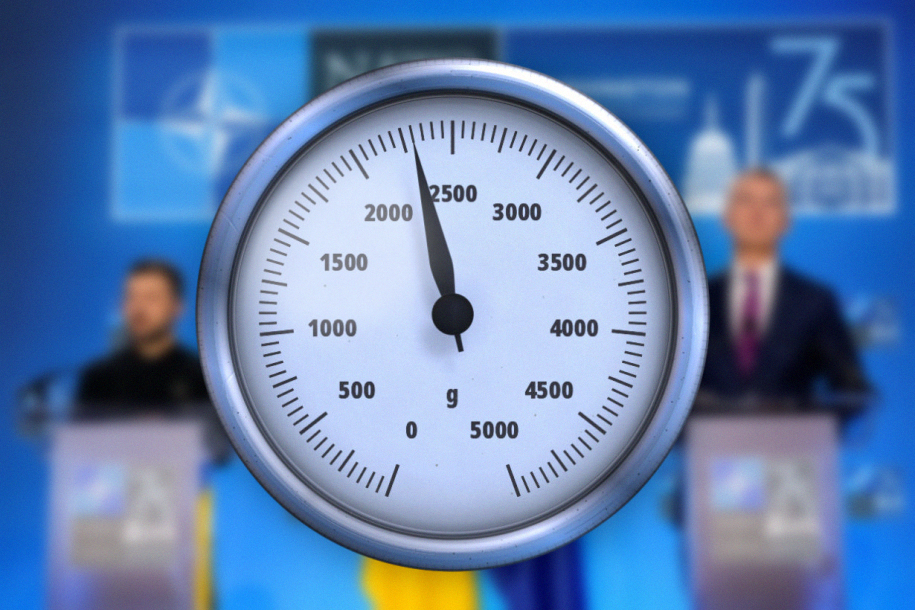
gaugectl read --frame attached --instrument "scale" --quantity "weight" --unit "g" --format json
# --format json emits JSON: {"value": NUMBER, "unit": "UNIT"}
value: {"value": 2300, "unit": "g"}
